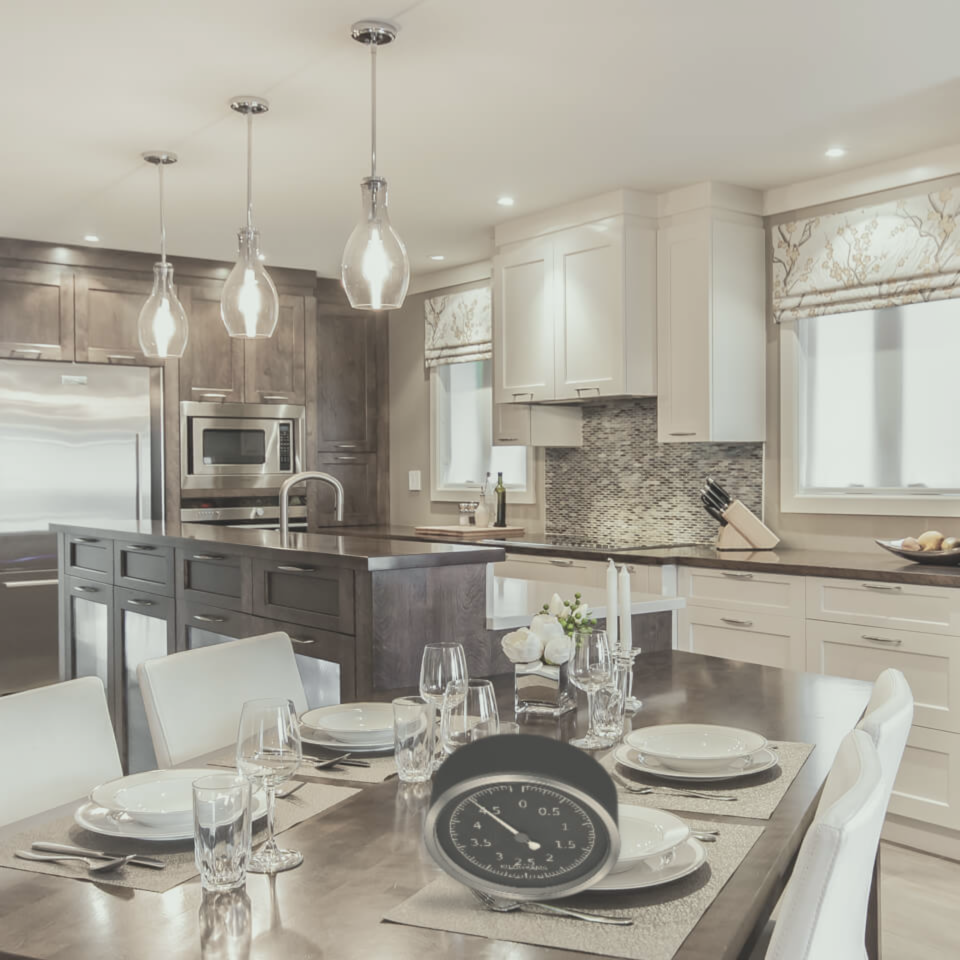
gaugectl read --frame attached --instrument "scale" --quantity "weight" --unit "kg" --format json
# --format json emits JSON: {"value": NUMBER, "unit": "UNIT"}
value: {"value": 4.5, "unit": "kg"}
